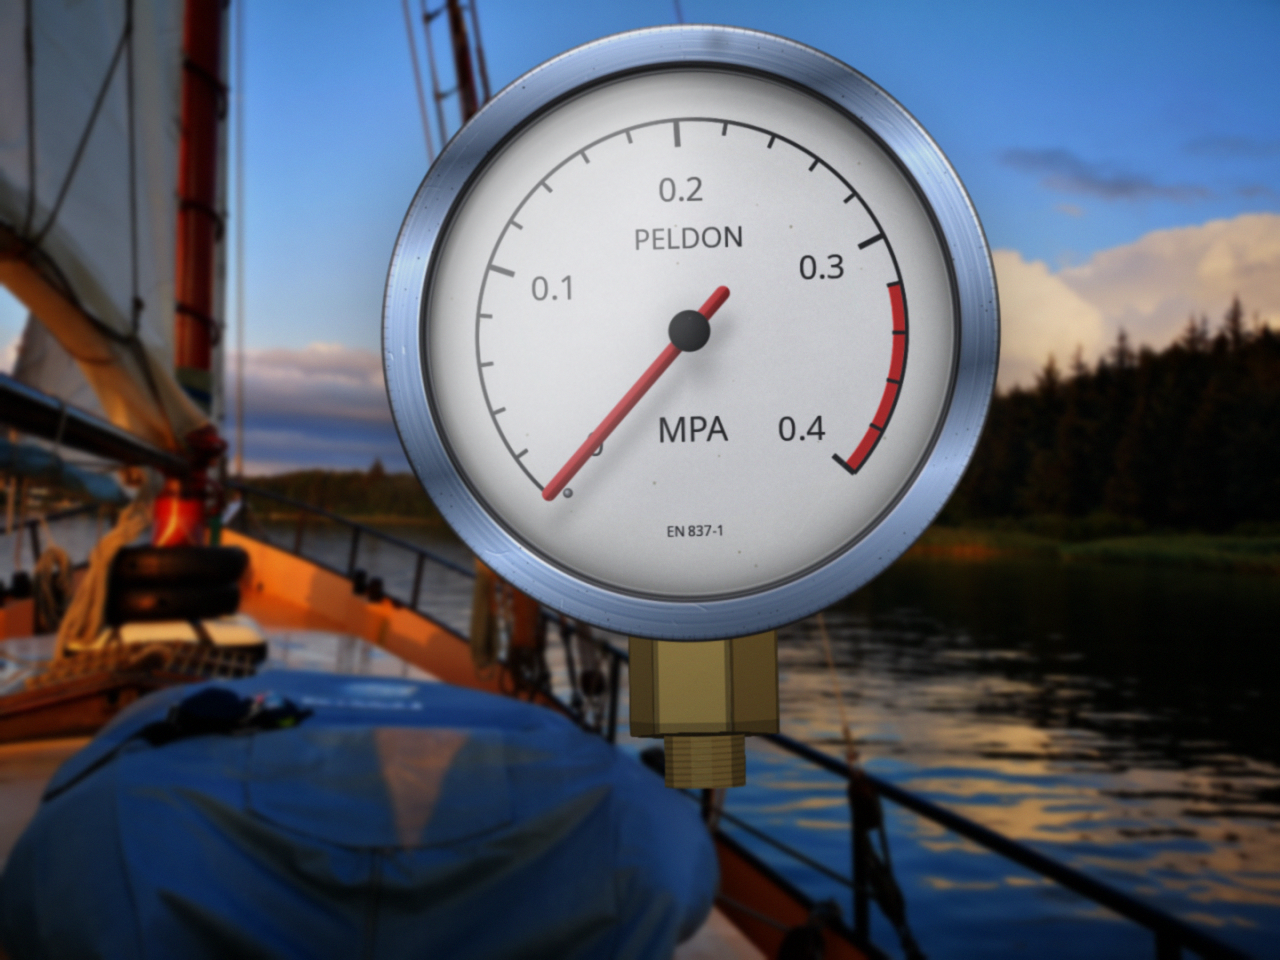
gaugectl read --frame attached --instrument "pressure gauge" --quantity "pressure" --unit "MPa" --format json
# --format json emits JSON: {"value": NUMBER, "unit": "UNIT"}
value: {"value": 0, "unit": "MPa"}
